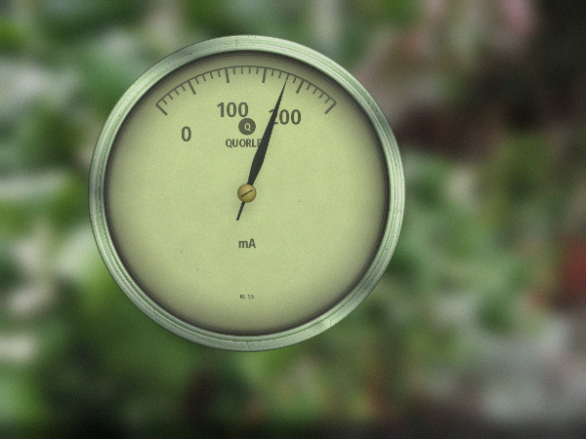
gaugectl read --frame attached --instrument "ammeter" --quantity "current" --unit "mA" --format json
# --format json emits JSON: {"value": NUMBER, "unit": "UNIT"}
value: {"value": 180, "unit": "mA"}
